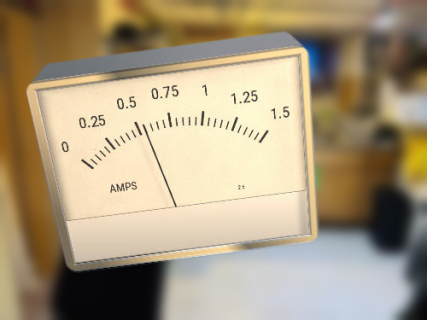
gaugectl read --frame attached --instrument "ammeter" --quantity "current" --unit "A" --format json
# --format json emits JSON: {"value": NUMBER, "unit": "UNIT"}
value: {"value": 0.55, "unit": "A"}
